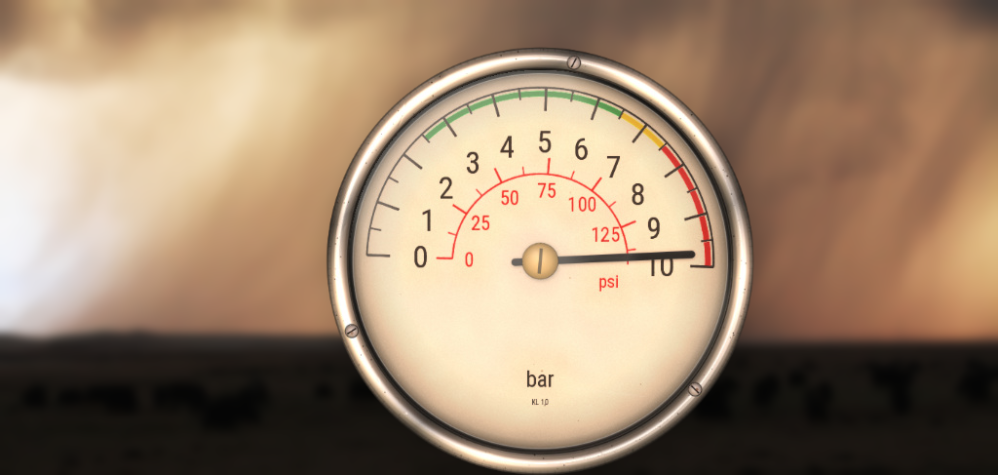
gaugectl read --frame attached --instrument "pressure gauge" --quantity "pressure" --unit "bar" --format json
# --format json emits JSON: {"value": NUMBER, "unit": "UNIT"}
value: {"value": 9.75, "unit": "bar"}
